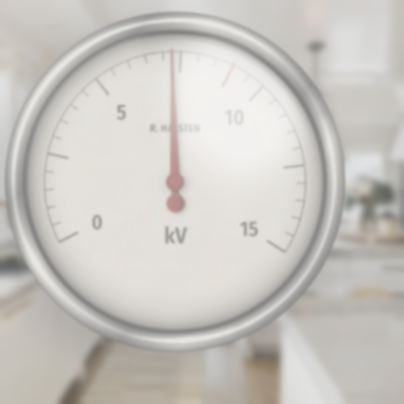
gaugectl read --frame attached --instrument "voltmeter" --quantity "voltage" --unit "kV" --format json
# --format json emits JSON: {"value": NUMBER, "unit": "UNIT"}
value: {"value": 7.25, "unit": "kV"}
